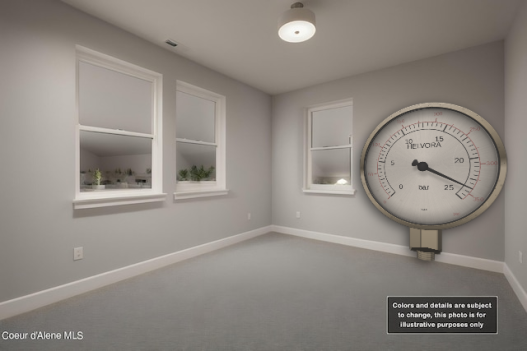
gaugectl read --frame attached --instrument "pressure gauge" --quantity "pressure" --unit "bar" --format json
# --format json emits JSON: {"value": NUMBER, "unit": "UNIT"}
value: {"value": 23.5, "unit": "bar"}
